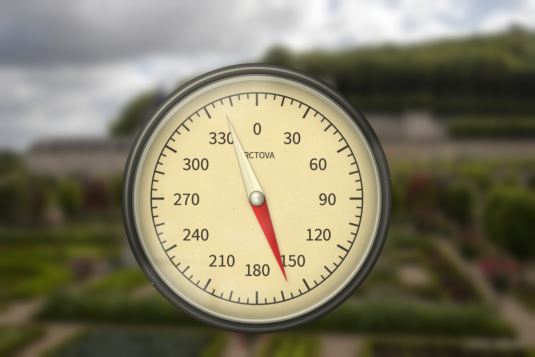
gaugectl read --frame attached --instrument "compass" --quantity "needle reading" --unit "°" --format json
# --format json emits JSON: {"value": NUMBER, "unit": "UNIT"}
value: {"value": 160, "unit": "°"}
